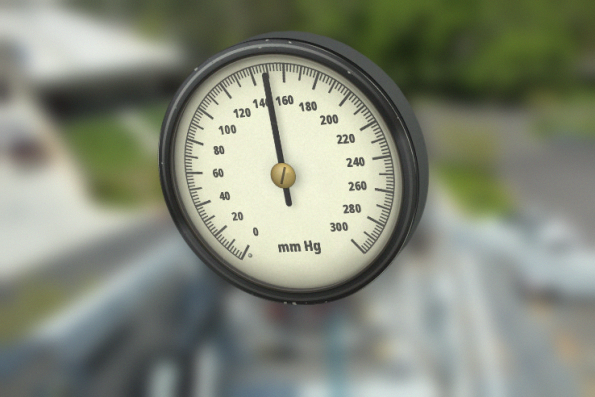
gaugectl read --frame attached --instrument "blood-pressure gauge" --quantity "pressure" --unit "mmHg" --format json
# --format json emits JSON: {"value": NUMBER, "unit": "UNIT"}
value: {"value": 150, "unit": "mmHg"}
